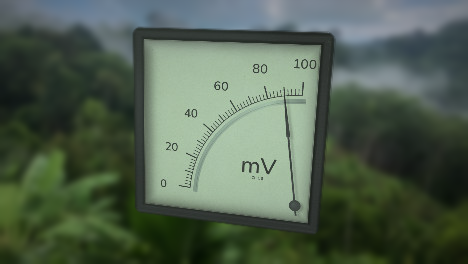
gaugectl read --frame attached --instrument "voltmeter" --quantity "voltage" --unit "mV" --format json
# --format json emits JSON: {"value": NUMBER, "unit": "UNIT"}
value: {"value": 90, "unit": "mV"}
